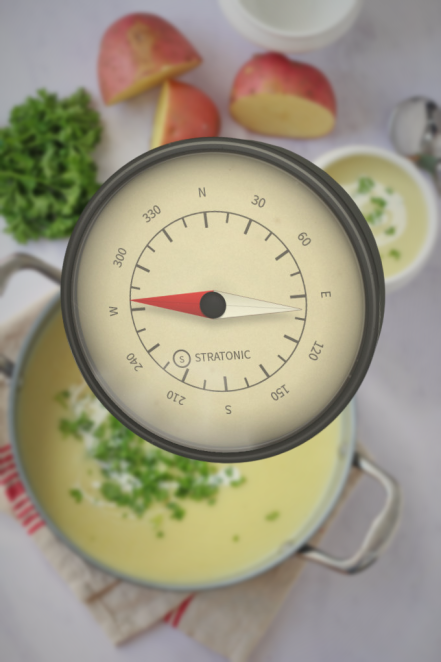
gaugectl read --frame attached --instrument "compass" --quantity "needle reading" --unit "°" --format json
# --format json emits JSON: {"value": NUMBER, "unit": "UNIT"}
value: {"value": 277.5, "unit": "°"}
